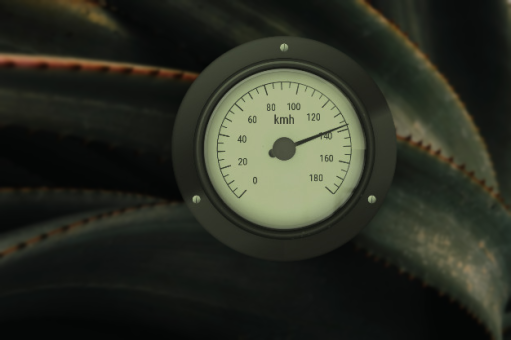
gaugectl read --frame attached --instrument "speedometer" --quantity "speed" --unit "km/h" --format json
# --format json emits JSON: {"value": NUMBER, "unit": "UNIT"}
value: {"value": 137.5, "unit": "km/h"}
